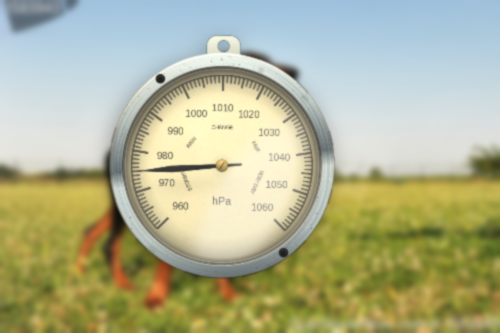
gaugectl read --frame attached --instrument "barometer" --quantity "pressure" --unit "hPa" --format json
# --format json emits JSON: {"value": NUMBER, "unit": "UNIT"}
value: {"value": 975, "unit": "hPa"}
